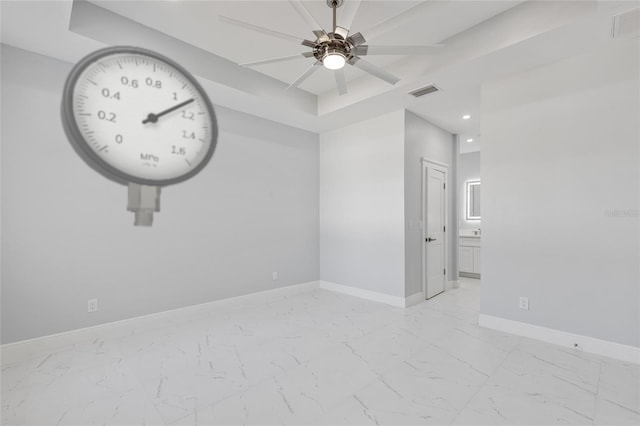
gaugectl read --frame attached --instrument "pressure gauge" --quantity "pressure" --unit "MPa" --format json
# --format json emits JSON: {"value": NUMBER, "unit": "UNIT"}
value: {"value": 1.1, "unit": "MPa"}
